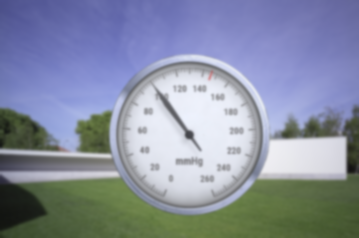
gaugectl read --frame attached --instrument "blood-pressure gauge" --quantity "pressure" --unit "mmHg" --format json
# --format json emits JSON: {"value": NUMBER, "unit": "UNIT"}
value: {"value": 100, "unit": "mmHg"}
